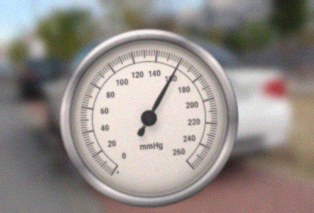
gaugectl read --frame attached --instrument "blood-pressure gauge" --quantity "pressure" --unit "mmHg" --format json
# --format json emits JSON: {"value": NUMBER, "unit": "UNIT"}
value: {"value": 160, "unit": "mmHg"}
